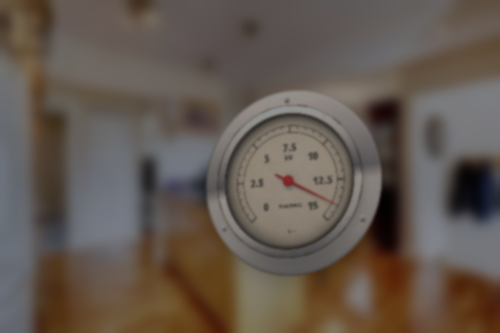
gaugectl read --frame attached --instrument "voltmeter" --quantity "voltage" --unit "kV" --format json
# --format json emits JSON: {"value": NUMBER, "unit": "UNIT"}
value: {"value": 14, "unit": "kV"}
